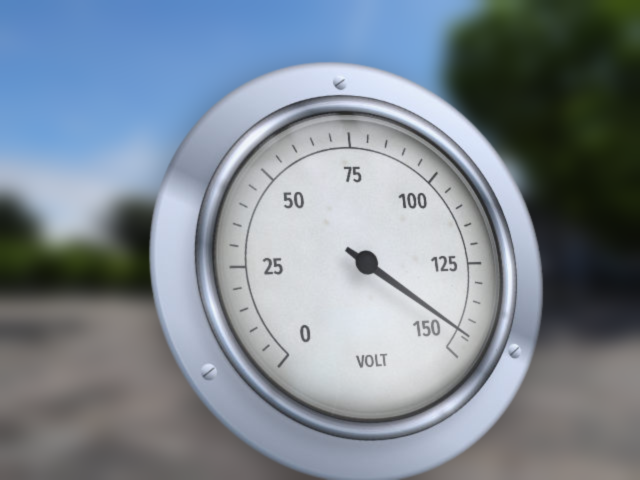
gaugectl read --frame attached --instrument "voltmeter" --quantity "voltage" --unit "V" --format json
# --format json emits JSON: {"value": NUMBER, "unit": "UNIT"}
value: {"value": 145, "unit": "V"}
